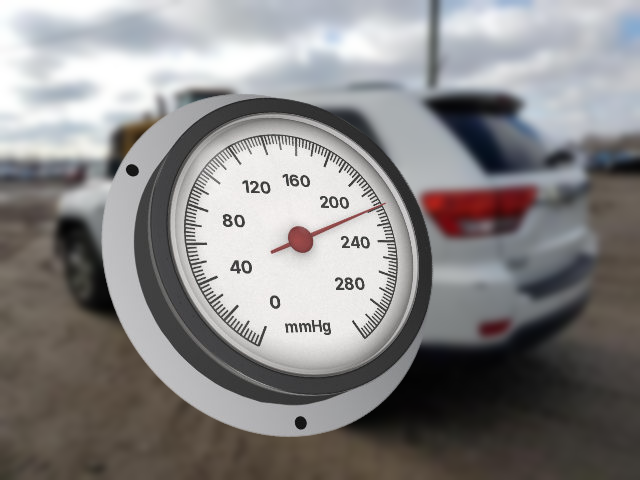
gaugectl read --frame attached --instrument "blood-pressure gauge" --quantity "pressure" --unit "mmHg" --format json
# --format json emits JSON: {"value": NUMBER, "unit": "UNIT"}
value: {"value": 220, "unit": "mmHg"}
